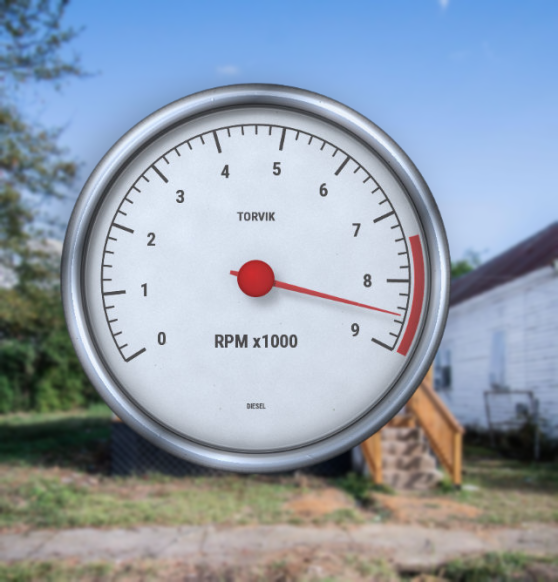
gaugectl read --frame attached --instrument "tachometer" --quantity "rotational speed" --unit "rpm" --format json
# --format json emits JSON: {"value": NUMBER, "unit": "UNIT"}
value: {"value": 8500, "unit": "rpm"}
